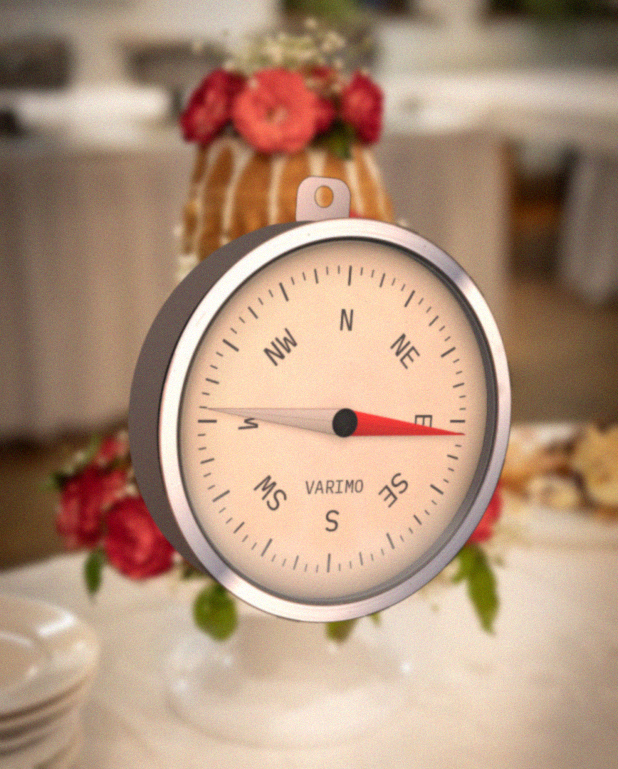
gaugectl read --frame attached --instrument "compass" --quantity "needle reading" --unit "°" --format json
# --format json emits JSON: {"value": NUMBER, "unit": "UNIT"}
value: {"value": 95, "unit": "°"}
